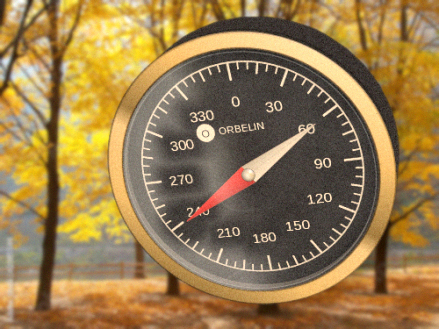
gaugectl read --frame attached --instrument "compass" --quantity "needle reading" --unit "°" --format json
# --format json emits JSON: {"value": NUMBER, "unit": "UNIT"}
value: {"value": 240, "unit": "°"}
